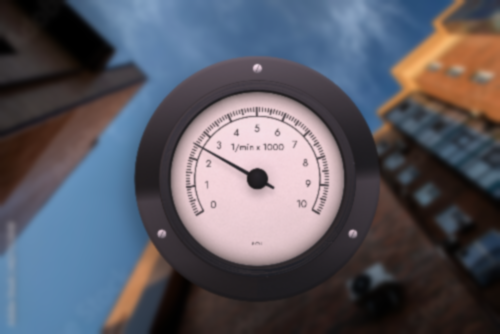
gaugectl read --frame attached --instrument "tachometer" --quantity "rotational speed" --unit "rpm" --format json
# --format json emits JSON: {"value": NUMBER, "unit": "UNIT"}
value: {"value": 2500, "unit": "rpm"}
